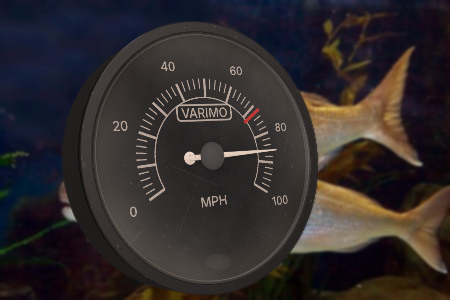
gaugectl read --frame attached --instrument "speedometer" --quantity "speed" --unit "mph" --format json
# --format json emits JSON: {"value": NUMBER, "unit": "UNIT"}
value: {"value": 86, "unit": "mph"}
